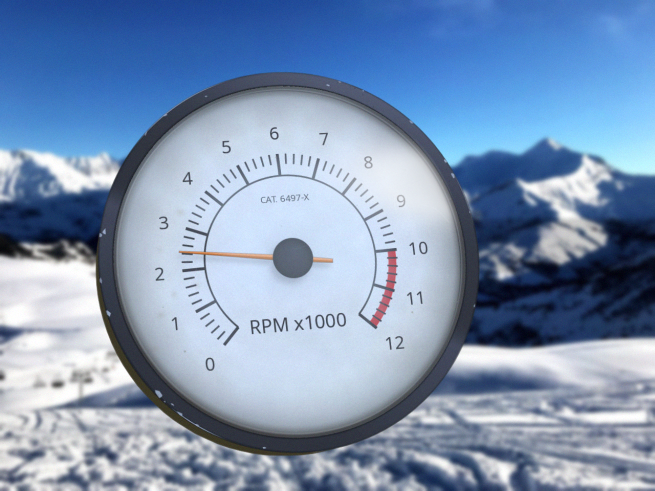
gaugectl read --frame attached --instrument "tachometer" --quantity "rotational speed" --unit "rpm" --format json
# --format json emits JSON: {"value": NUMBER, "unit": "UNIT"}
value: {"value": 2400, "unit": "rpm"}
